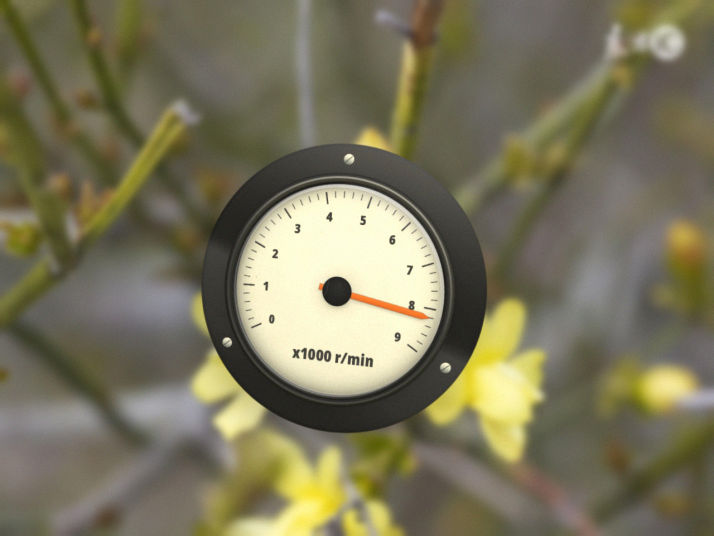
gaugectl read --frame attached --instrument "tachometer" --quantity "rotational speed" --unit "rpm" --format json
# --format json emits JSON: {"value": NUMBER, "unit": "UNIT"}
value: {"value": 8200, "unit": "rpm"}
